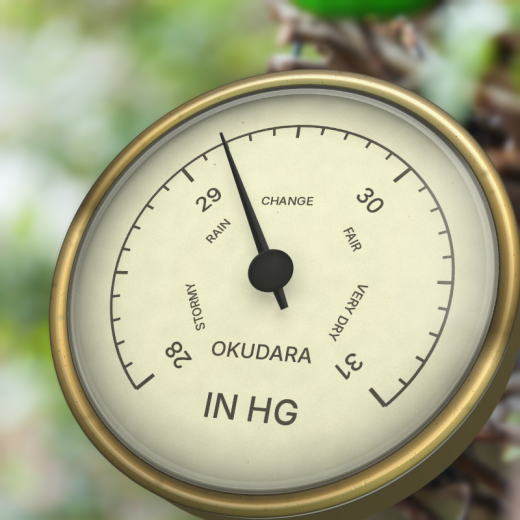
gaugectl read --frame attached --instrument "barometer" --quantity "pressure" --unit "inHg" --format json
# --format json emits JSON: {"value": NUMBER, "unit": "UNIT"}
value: {"value": 29.2, "unit": "inHg"}
